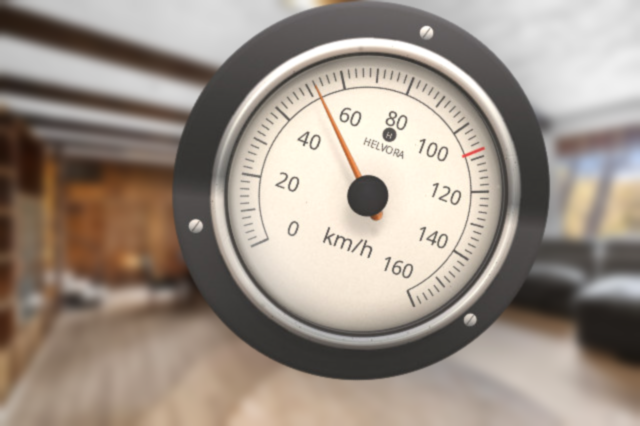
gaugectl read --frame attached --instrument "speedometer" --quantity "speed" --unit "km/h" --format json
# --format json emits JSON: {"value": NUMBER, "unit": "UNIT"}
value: {"value": 52, "unit": "km/h"}
